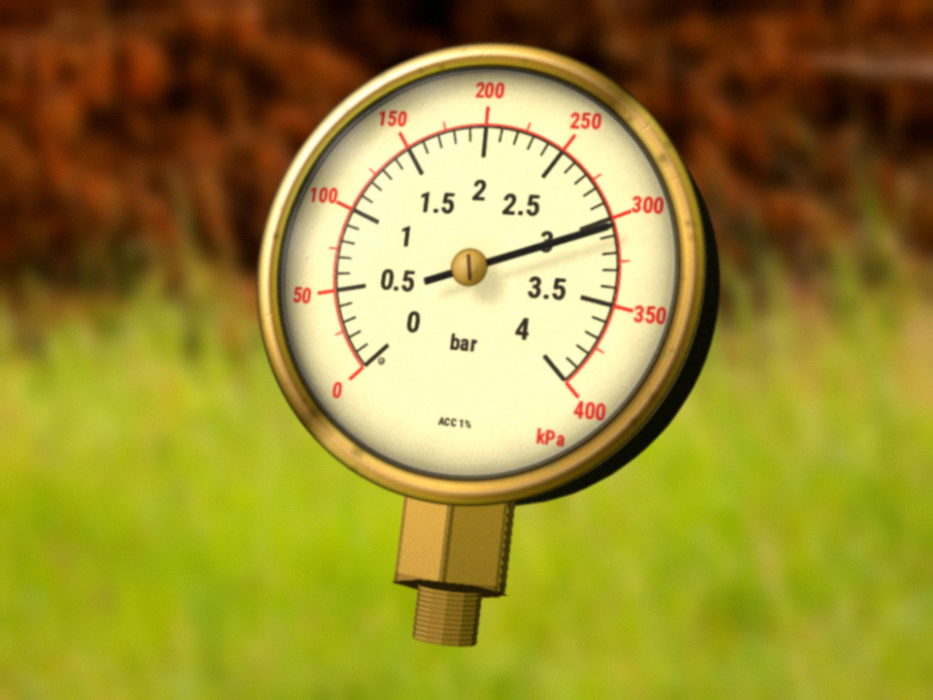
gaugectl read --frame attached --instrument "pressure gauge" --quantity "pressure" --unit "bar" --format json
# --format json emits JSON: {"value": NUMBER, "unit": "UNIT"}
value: {"value": 3.05, "unit": "bar"}
